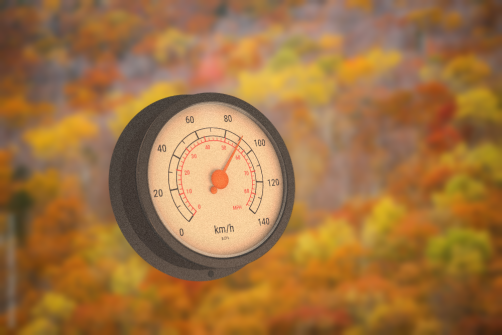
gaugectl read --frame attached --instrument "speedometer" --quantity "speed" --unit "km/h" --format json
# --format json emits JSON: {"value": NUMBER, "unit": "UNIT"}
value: {"value": 90, "unit": "km/h"}
